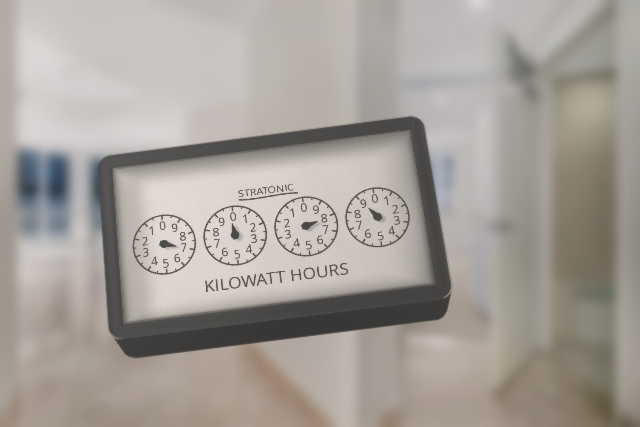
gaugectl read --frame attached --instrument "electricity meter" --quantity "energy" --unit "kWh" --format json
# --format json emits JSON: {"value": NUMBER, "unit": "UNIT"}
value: {"value": 6979, "unit": "kWh"}
